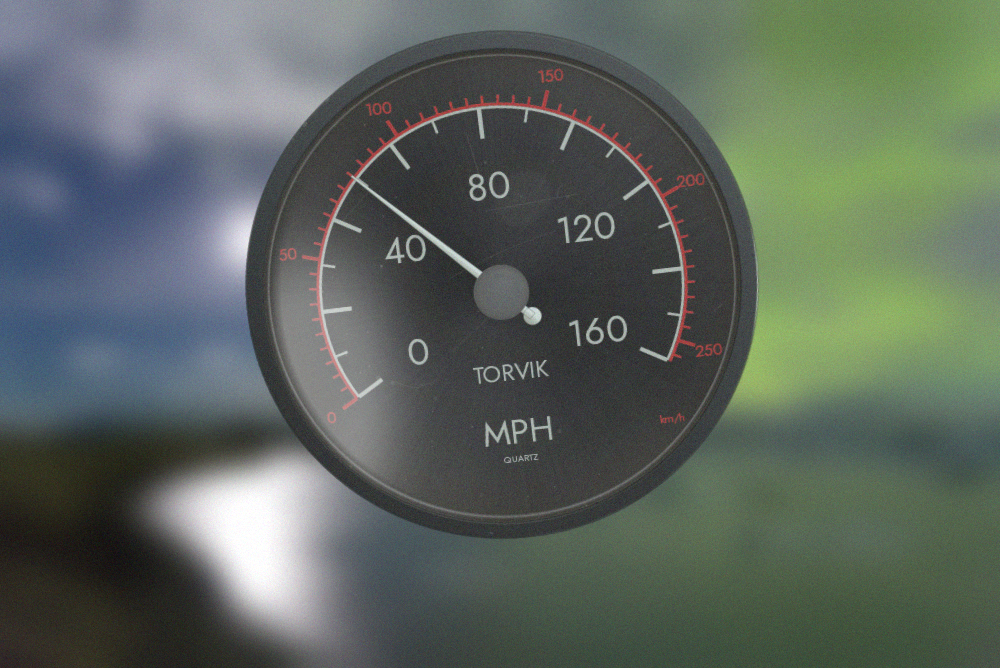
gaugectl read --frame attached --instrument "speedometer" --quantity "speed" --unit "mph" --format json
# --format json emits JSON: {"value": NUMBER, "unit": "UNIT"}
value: {"value": 50, "unit": "mph"}
